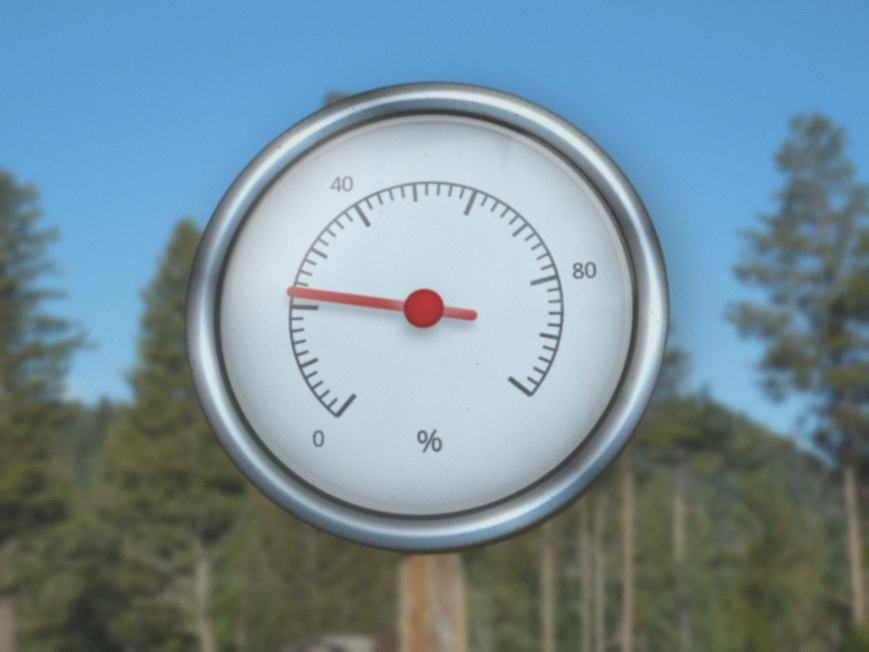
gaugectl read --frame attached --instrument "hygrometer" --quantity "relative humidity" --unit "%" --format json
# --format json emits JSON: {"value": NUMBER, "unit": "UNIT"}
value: {"value": 22, "unit": "%"}
